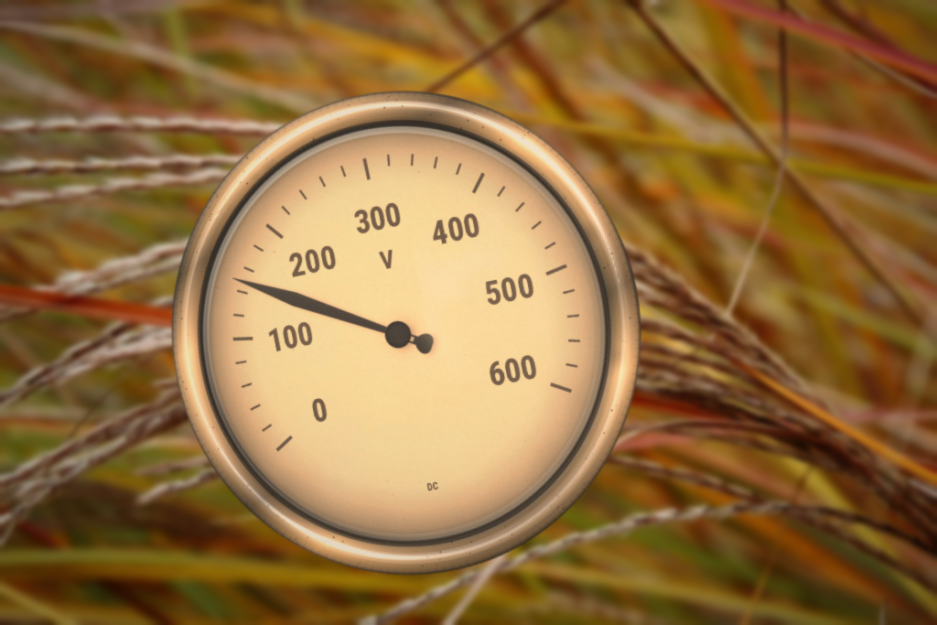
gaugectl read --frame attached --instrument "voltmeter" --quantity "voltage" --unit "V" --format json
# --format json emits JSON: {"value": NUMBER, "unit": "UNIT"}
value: {"value": 150, "unit": "V"}
